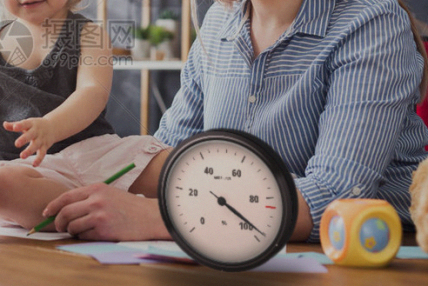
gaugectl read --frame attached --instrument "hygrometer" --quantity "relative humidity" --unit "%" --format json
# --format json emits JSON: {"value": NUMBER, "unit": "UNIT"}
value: {"value": 96, "unit": "%"}
